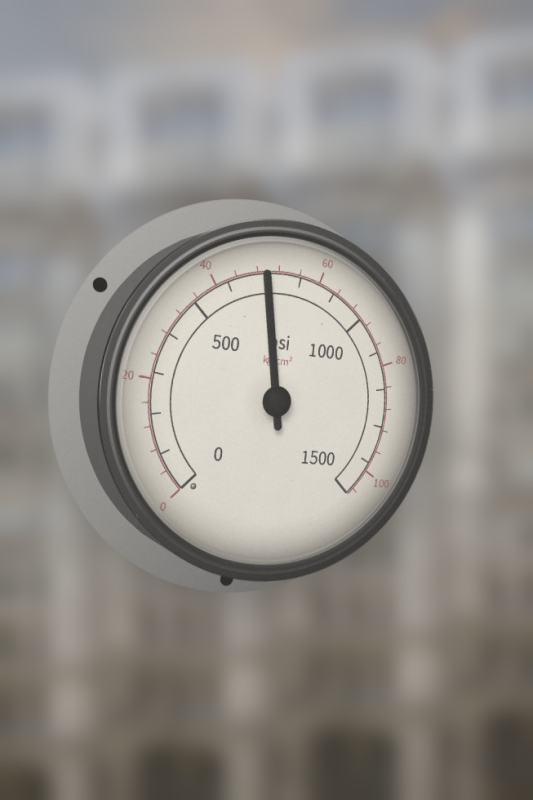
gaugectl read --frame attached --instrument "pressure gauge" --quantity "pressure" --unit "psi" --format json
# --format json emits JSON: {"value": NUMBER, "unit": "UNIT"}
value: {"value": 700, "unit": "psi"}
